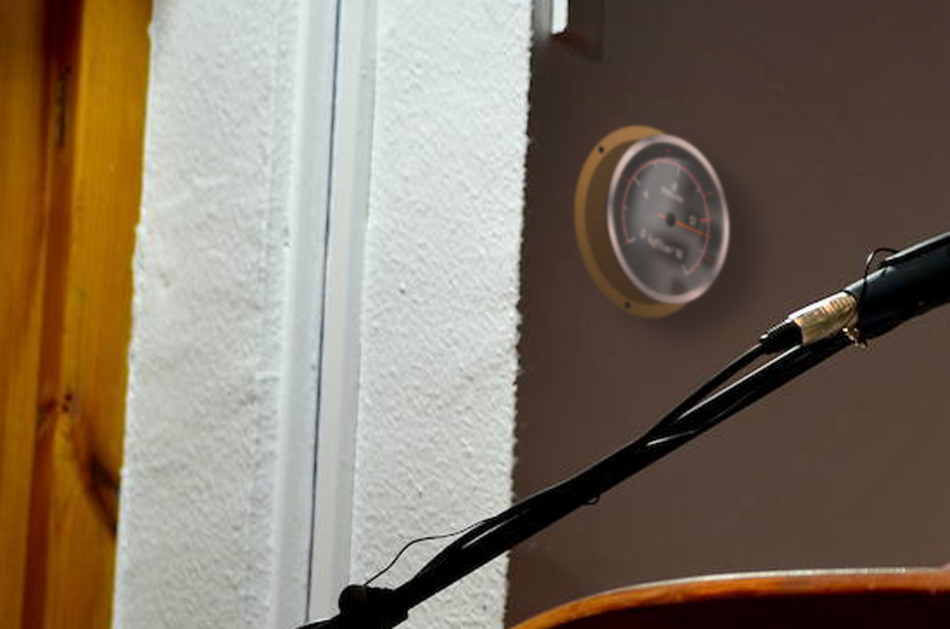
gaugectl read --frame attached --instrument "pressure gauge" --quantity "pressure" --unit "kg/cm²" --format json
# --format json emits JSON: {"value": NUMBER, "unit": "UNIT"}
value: {"value": 13, "unit": "kg/cm²"}
